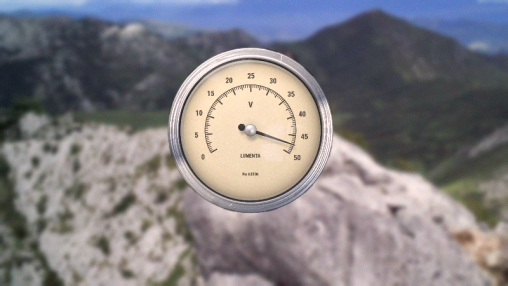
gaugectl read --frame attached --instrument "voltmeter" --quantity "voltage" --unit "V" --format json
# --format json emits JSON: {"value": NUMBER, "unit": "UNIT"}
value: {"value": 47.5, "unit": "V"}
